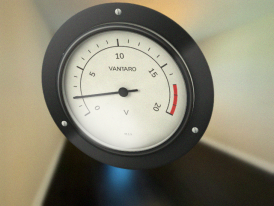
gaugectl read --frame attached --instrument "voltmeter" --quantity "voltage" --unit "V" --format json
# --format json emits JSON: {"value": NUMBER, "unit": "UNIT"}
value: {"value": 2, "unit": "V"}
